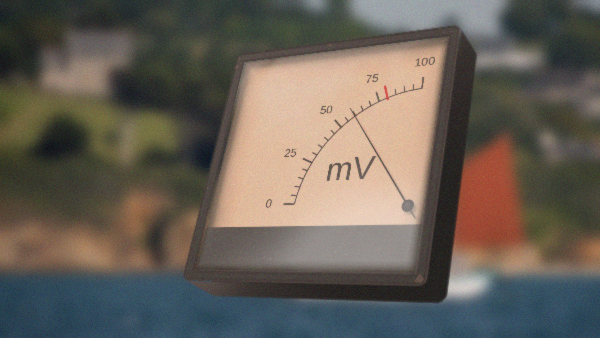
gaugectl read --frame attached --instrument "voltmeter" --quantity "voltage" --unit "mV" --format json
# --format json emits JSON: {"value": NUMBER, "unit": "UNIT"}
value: {"value": 60, "unit": "mV"}
